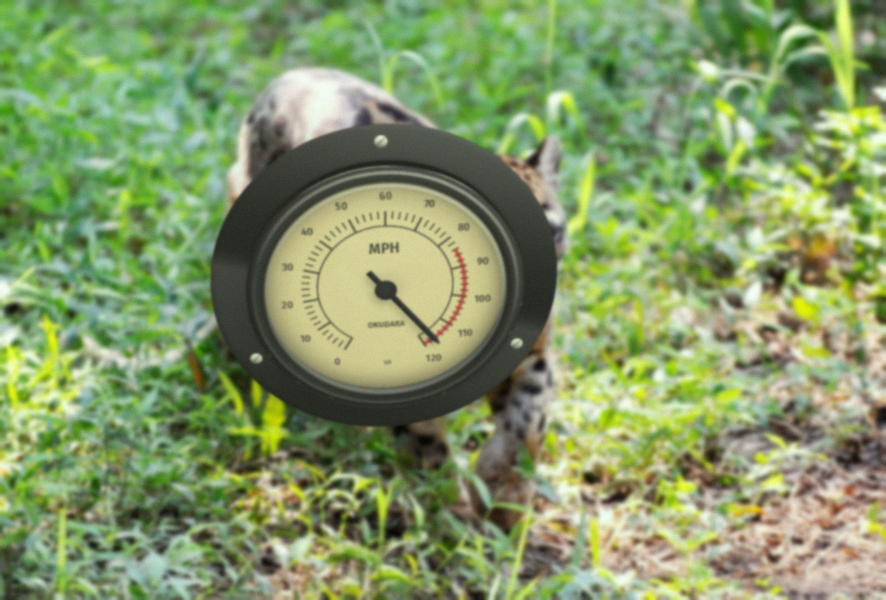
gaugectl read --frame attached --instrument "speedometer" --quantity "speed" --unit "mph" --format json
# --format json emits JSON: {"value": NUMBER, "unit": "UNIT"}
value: {"value": 116, "unit": "mph"}
